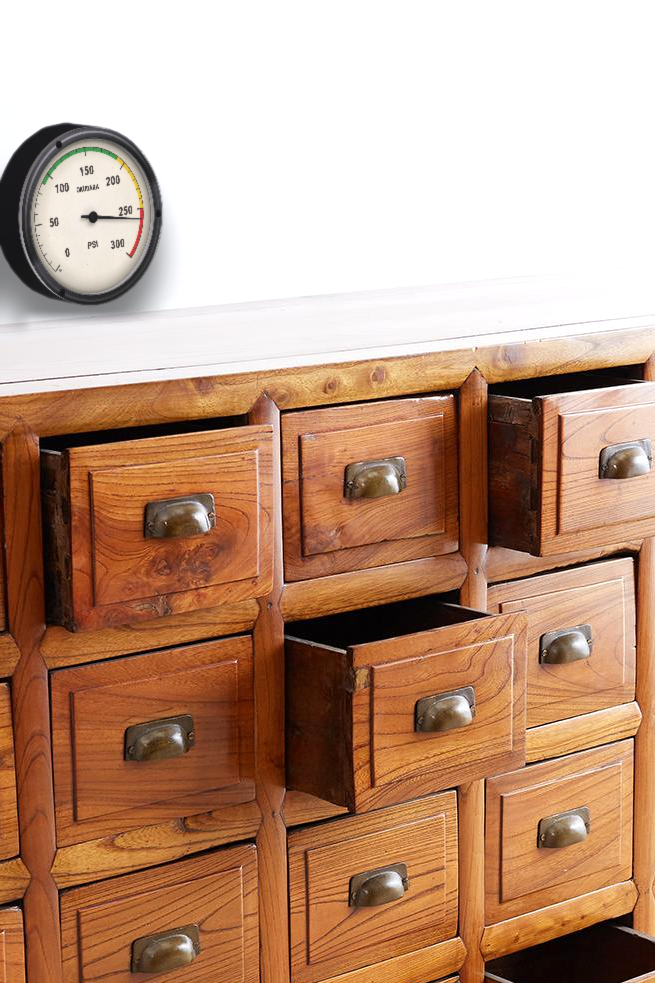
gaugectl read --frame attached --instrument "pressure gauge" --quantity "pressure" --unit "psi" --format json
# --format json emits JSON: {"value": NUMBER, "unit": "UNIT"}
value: {"value": 260, "unit": "psi"}
